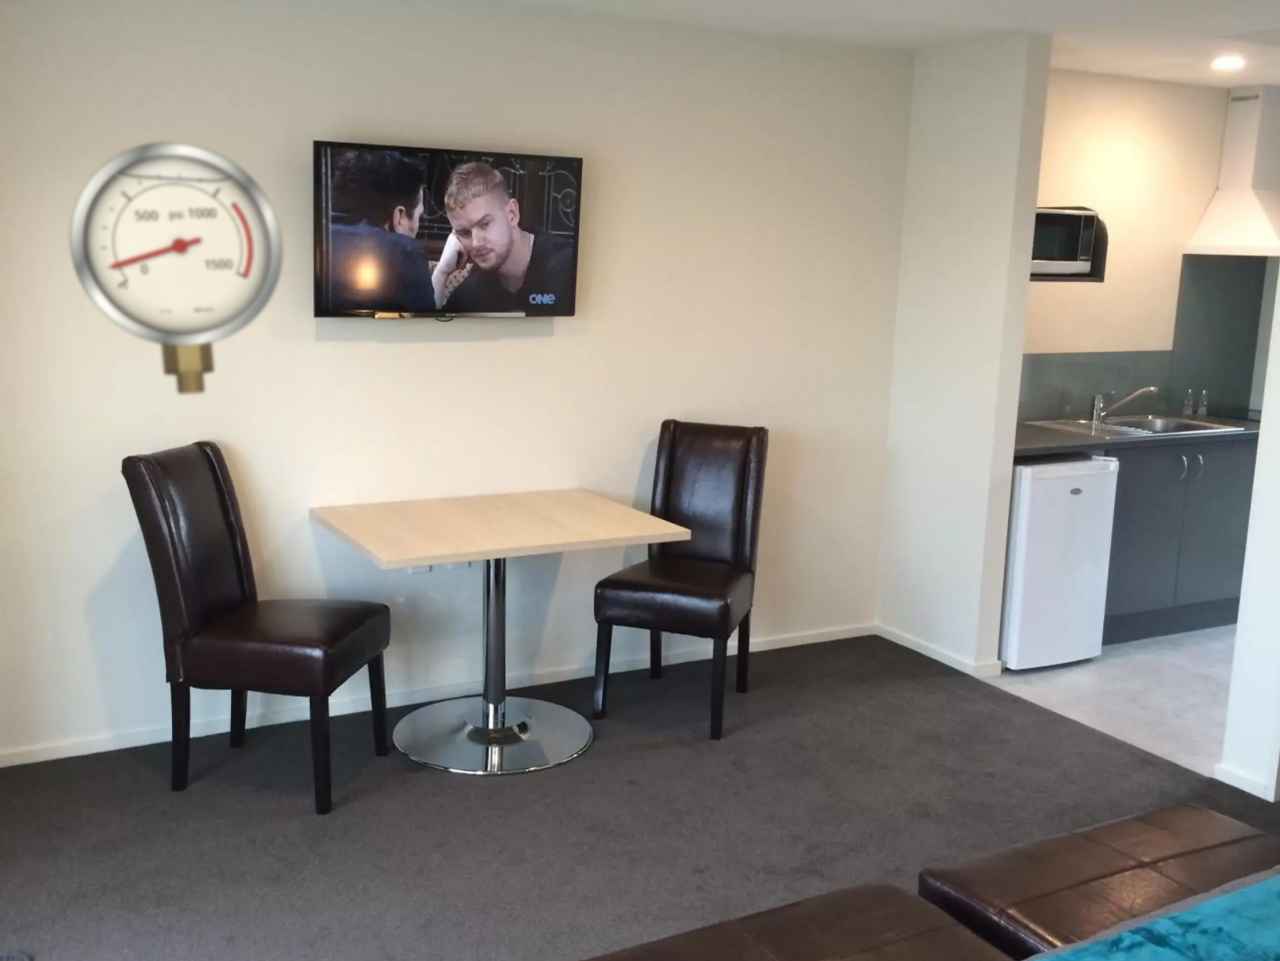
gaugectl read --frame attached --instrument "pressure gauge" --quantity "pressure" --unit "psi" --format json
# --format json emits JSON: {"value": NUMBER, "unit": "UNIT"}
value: {"value": 100, "unit": "psi"}
